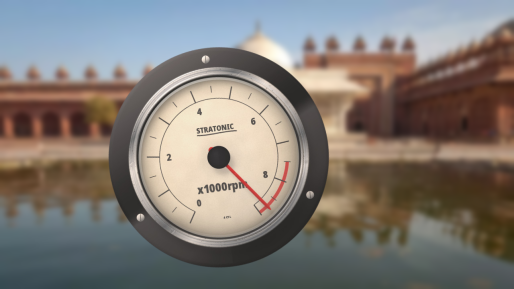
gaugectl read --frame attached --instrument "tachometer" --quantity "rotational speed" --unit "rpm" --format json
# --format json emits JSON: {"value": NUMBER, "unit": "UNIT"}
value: {"value": 8750, "unit": "rpm"}
